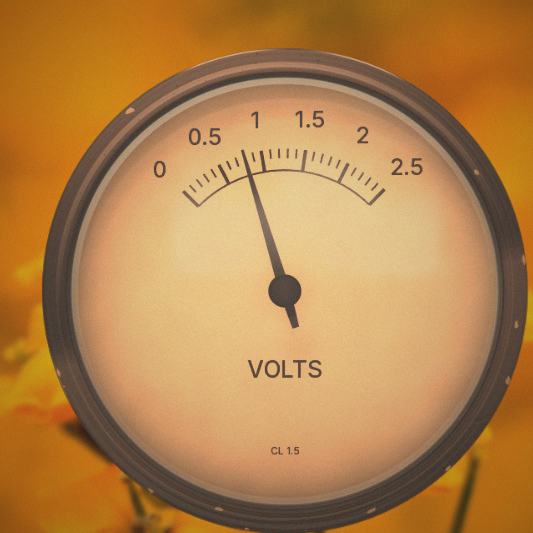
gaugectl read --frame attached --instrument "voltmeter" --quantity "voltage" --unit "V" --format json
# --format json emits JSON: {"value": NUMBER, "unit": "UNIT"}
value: {"value": 0.8, "unit": "V"}
